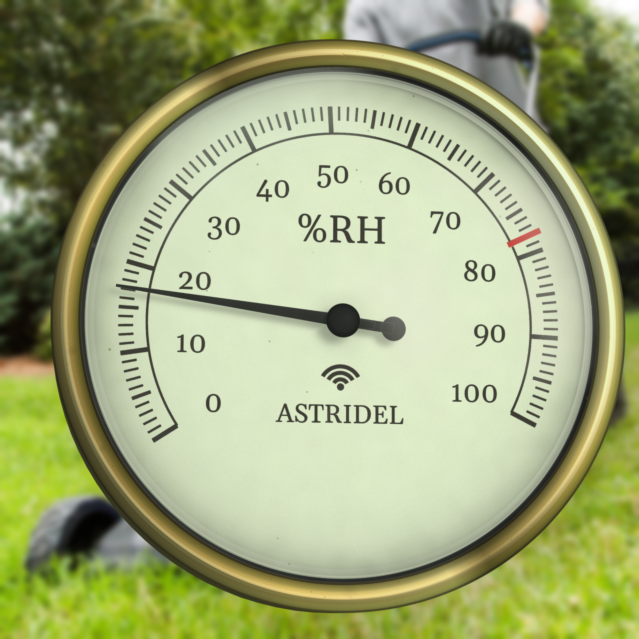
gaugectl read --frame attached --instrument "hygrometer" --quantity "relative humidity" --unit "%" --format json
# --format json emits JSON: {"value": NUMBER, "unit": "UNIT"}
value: {"value": 17, "unit": "%"}
